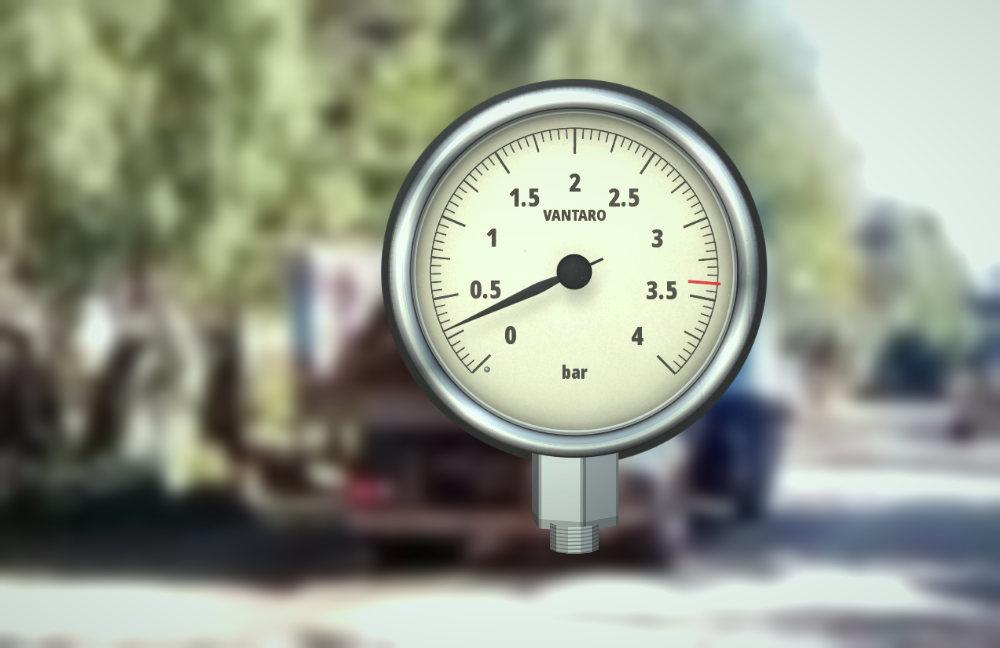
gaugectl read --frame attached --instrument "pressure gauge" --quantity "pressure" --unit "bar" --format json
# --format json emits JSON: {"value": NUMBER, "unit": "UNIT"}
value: {"value": 0.3, "unit": "bar"}
